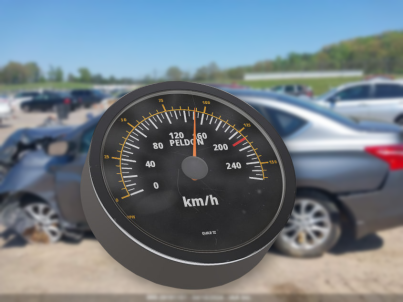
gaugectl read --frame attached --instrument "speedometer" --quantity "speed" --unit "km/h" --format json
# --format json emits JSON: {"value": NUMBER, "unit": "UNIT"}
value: {"value": 150, "unit": "km/h"}
